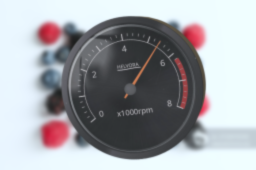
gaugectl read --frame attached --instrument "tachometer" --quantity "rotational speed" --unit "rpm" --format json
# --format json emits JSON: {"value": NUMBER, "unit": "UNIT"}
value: {"value": 5400, "unit": "rpm"}
